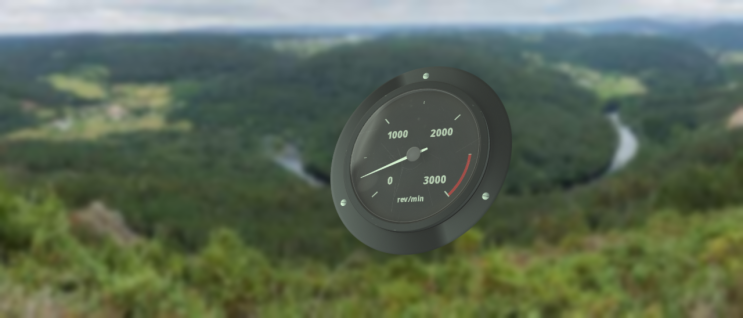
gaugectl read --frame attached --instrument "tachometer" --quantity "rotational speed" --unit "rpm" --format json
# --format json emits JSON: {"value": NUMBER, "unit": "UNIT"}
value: {"value": 250, "unit": "rpm"}
